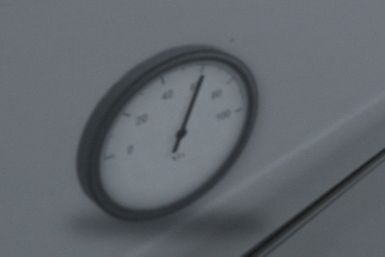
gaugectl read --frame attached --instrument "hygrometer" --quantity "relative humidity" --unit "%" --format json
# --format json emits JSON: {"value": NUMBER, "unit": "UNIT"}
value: {"value": 60, "unit": "%"}
